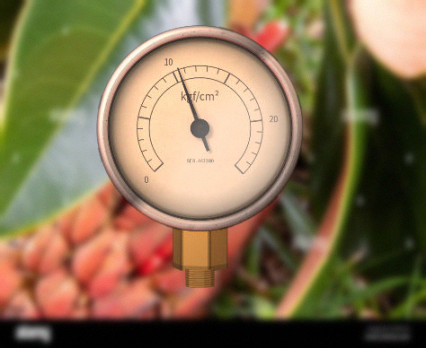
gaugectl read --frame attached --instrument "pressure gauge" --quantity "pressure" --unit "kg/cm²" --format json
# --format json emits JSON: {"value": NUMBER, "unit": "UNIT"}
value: {"value": 10.5, "unit": "kg/cm²"}
